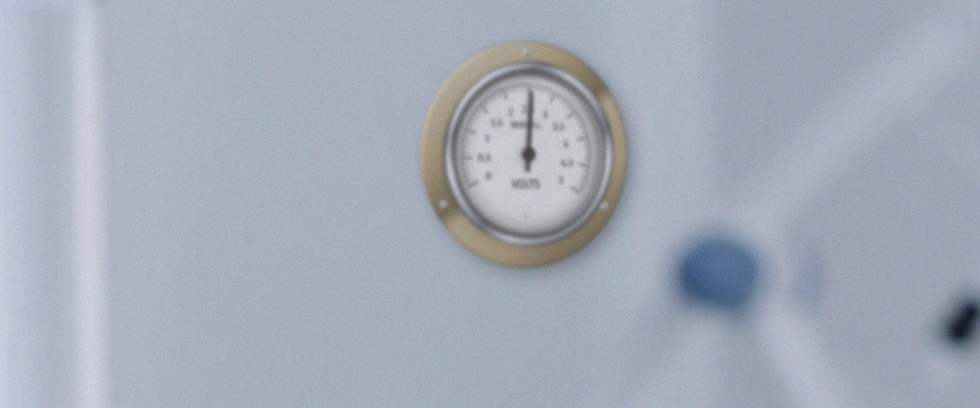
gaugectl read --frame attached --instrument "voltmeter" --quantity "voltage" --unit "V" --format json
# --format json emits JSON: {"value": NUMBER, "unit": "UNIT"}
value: {"value": 2.5, "unit": "V"}
